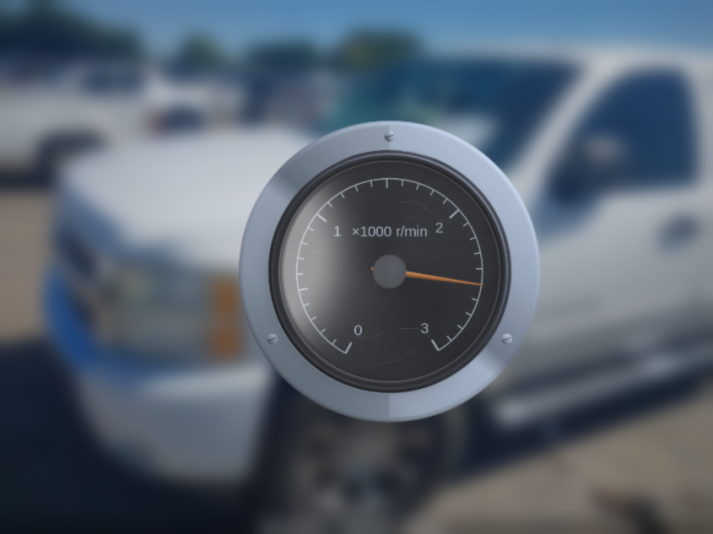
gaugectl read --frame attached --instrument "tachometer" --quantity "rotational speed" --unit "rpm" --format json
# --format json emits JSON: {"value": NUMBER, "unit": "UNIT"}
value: {"value": 2500, "unit": "rpm"}
